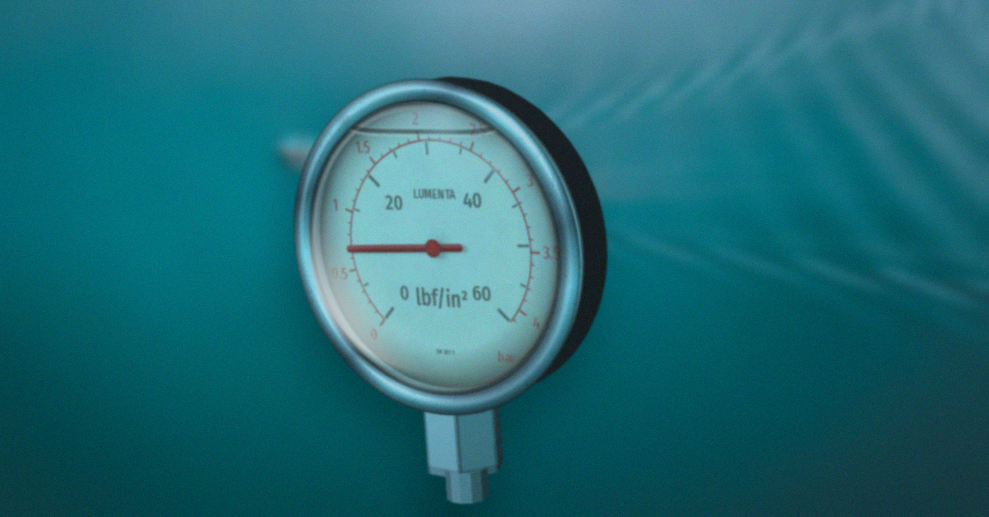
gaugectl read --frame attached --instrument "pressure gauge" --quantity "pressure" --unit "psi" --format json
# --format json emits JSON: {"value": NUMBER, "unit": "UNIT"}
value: {"value": 10, "unit": "psi"}
